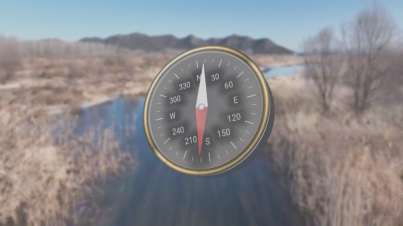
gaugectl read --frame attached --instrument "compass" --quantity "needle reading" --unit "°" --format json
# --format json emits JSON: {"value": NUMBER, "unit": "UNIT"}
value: {"value": 190, "unit": "°"}
